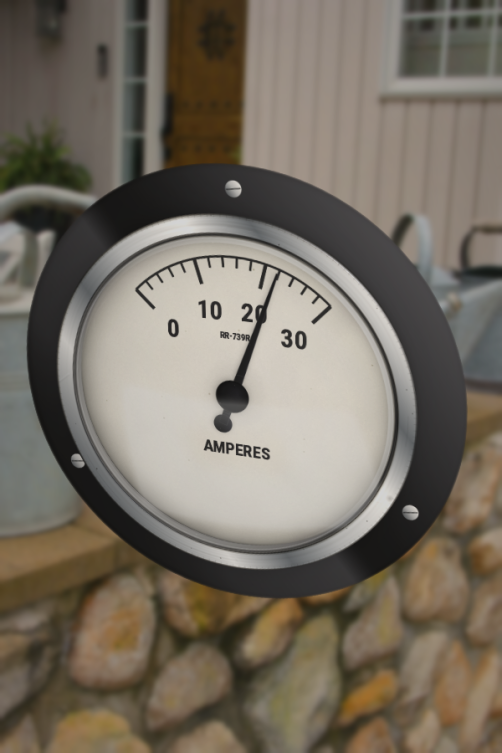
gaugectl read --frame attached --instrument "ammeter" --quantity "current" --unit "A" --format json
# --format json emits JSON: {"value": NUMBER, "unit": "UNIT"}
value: {"value": 22, "unit": "A"}
